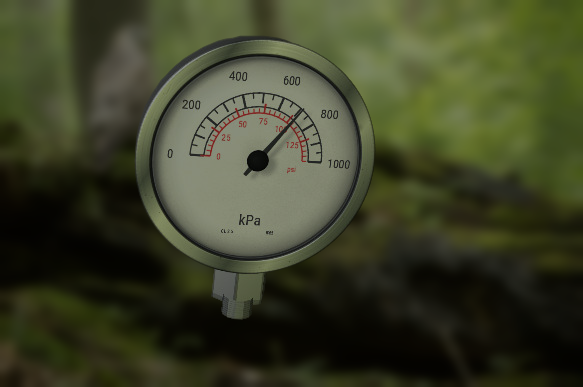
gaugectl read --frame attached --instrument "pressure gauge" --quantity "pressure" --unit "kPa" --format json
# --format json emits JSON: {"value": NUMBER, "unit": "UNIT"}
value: {"value": 700, "unit": "kPa"}
